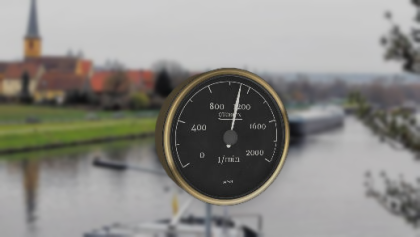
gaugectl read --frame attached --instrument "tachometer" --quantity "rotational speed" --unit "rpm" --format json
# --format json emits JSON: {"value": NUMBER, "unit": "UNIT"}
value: {"value": 1100, "unit": "rpm"}
